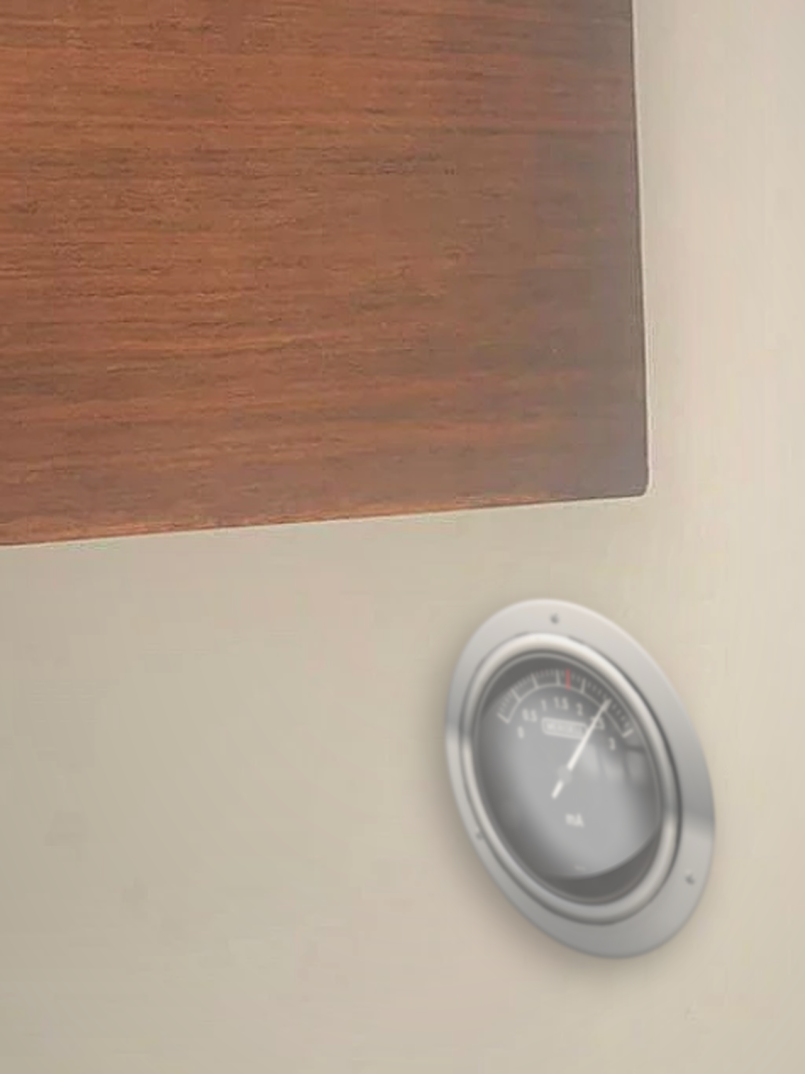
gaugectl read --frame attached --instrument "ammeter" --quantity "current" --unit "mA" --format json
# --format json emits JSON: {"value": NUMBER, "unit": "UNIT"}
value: {"value": 2.5, "unit": "mA"}
